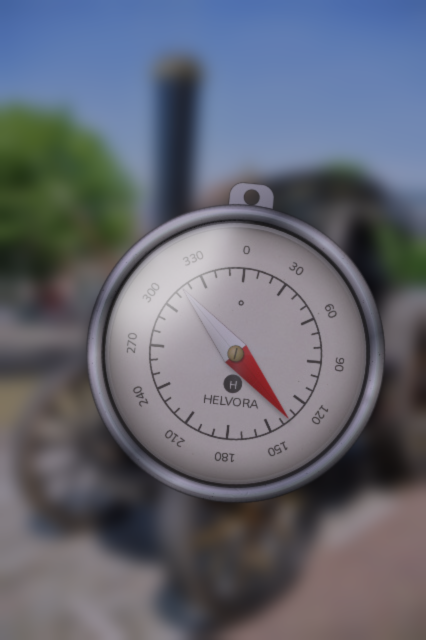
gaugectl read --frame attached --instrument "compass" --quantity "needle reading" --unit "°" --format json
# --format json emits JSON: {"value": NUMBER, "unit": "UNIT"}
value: {"value": 135, "unit": "°"}
